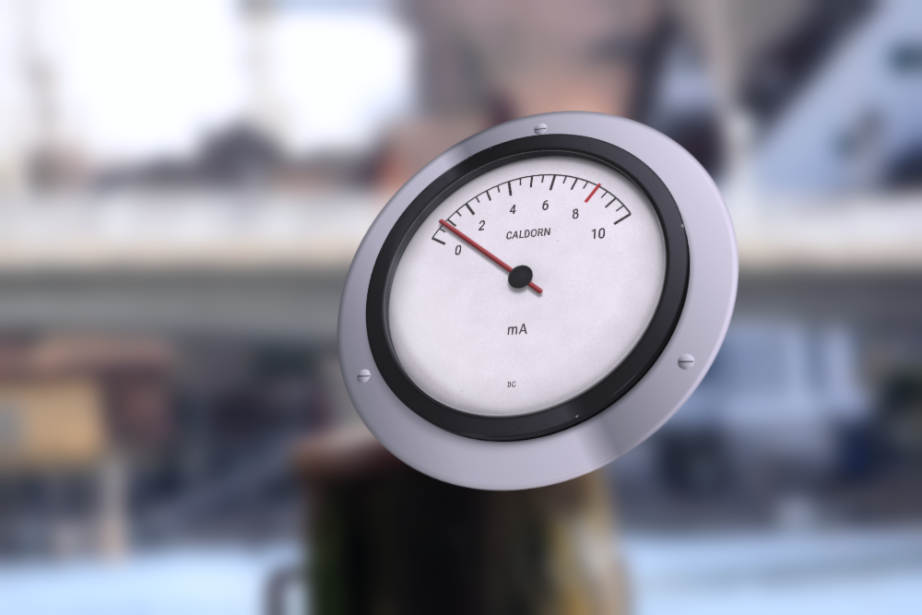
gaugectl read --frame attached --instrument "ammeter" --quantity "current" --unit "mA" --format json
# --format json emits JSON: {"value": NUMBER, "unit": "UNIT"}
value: {"value": 0.75, "unit": "mA"}
